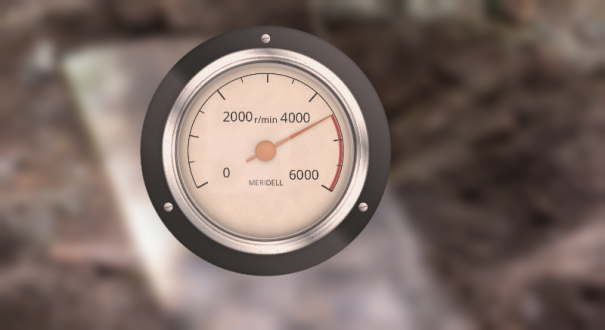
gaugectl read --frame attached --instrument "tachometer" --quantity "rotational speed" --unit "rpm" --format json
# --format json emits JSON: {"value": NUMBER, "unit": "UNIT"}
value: {"value": 4500, "unit": "rpm"}
